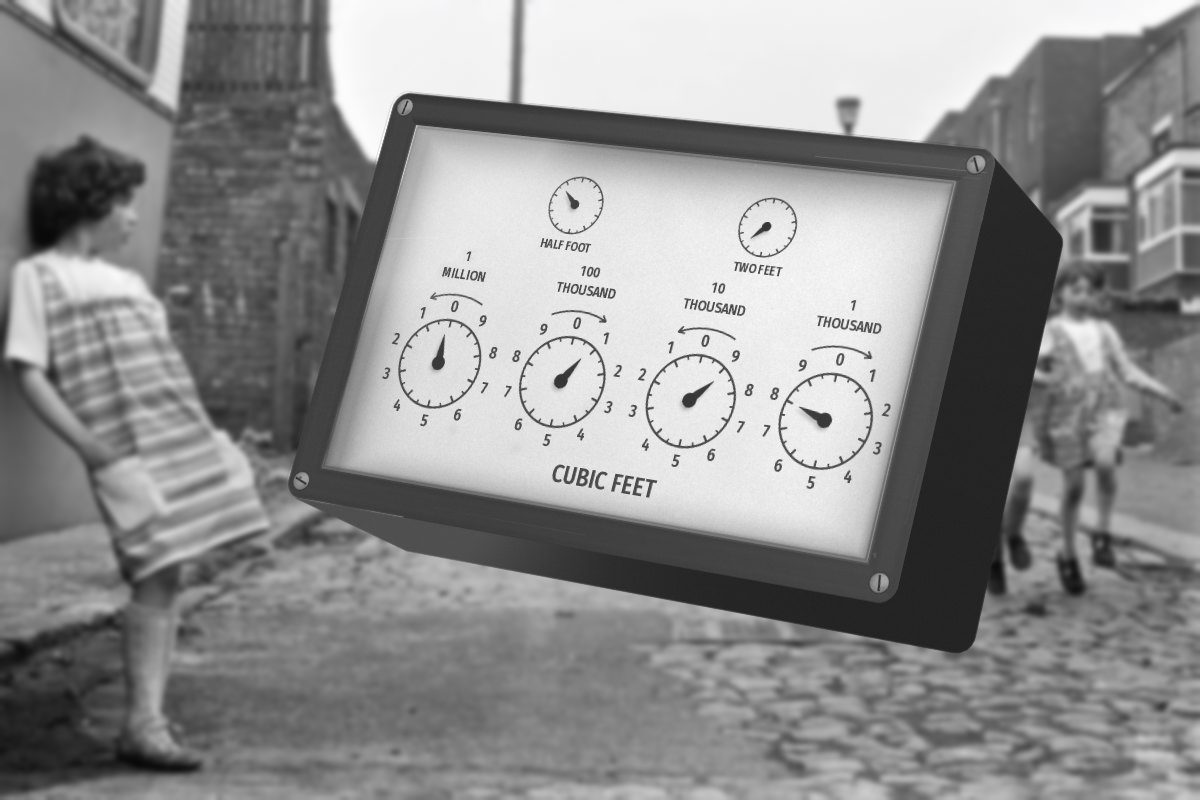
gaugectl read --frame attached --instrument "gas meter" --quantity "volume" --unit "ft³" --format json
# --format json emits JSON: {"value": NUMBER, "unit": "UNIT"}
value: {"value": 8800, "unit": "ft³"}
